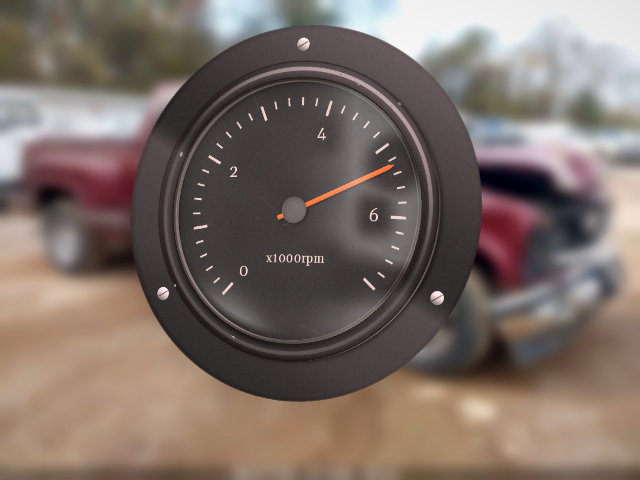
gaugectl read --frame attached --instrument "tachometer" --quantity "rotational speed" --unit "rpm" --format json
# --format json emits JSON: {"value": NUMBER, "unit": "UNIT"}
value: {"value": 5300, "unit": "rpm"}
